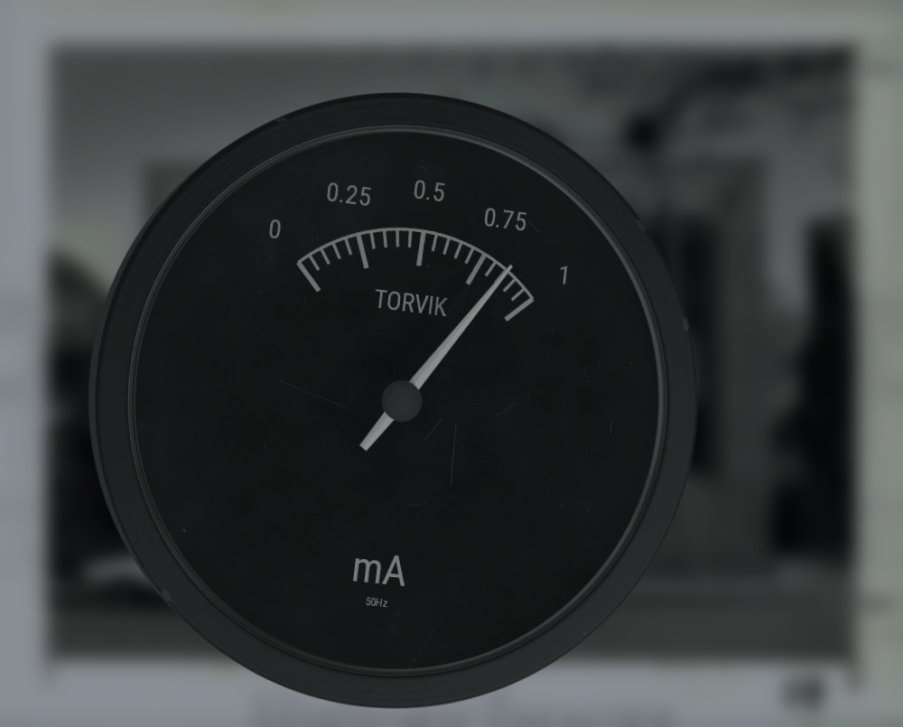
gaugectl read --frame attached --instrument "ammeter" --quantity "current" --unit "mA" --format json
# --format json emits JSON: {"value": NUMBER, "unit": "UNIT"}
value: {"value": 0.85, "unit": "mA"}
